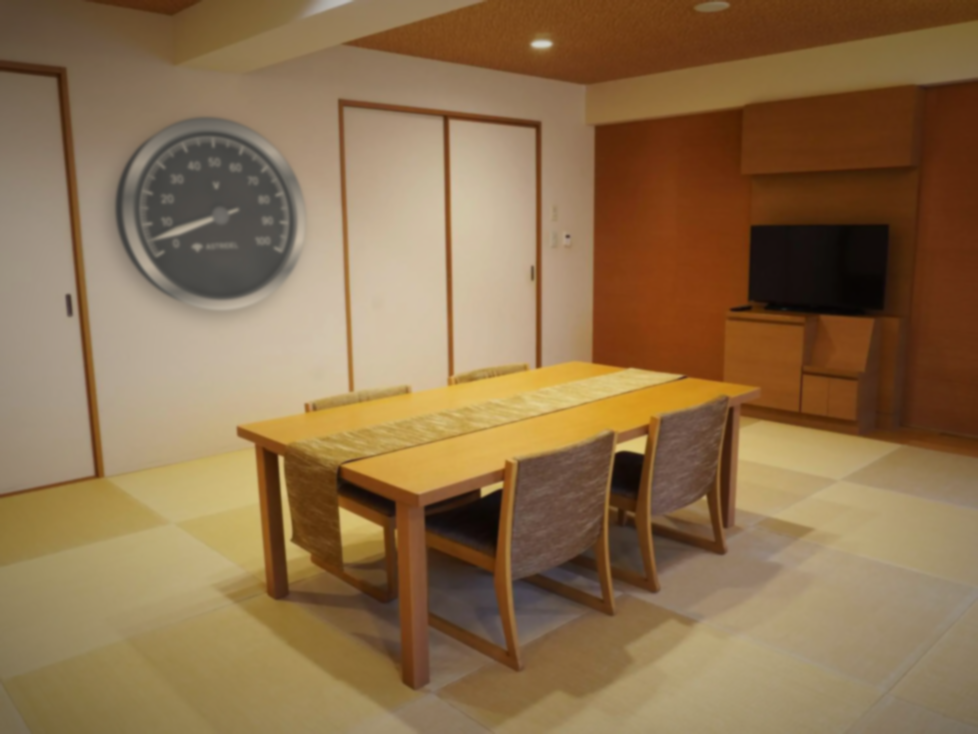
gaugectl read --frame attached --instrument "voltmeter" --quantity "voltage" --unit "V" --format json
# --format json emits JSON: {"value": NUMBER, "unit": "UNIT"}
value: {"value": 5, "unit": "V"}
